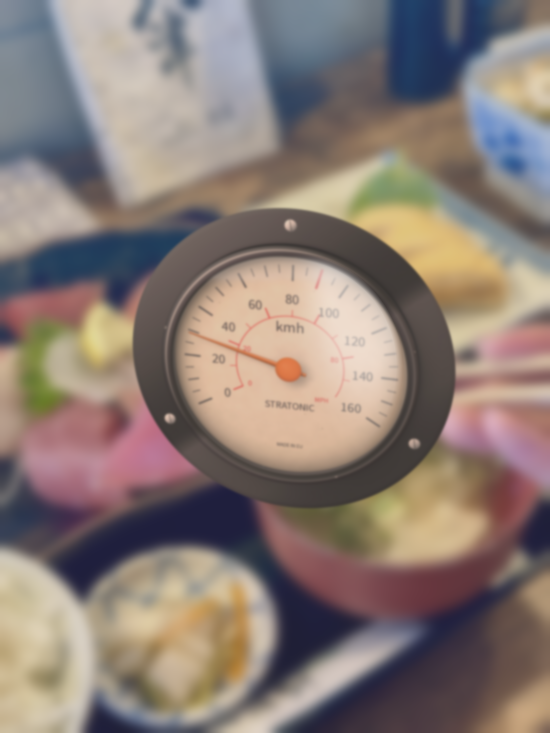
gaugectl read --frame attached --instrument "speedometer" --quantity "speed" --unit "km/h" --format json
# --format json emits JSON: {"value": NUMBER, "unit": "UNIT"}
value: {"value": 30, "unit": "km/h"}
